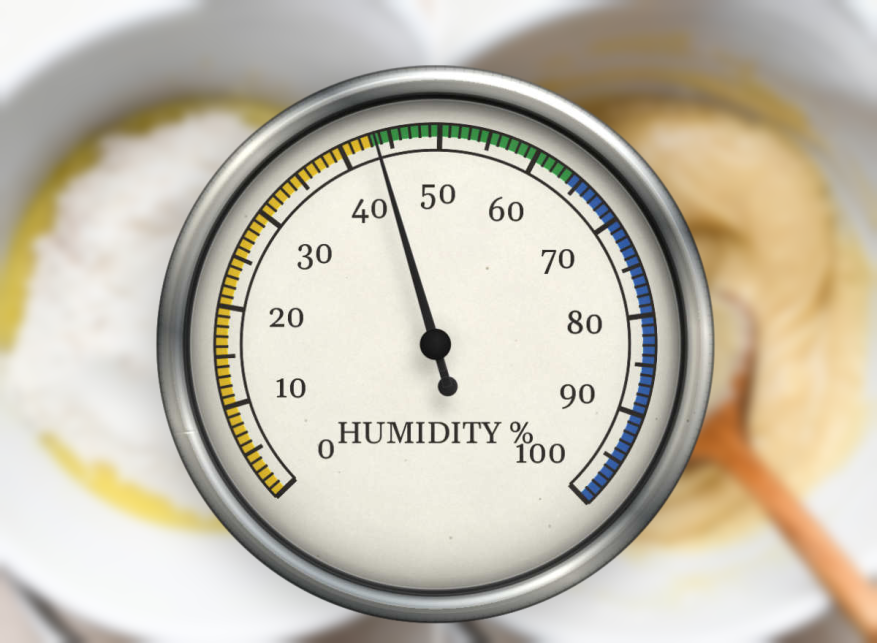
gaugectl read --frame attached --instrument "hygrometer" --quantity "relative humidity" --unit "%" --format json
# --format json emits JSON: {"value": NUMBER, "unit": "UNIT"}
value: {"value": 43.5, "unit": "%"}
